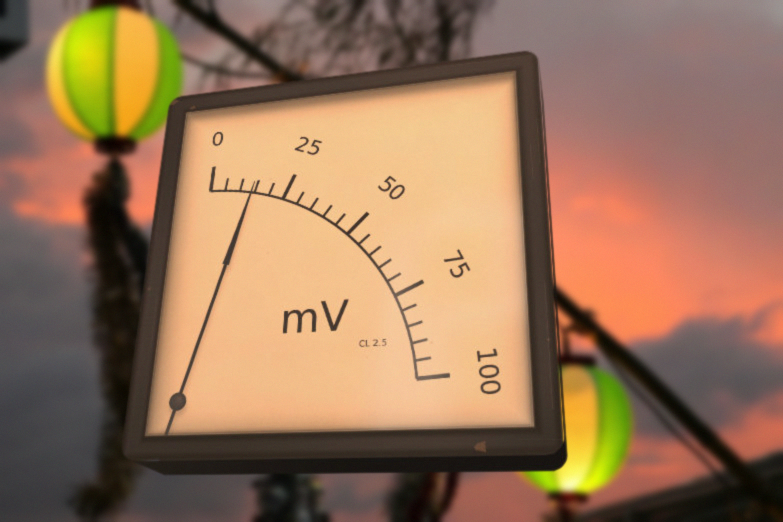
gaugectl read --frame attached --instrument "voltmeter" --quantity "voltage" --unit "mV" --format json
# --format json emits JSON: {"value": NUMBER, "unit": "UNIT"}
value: {"value": 15, "unit": "mV"}
